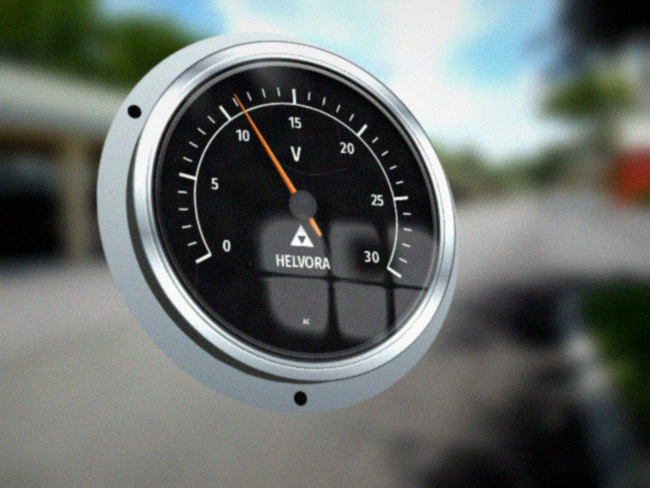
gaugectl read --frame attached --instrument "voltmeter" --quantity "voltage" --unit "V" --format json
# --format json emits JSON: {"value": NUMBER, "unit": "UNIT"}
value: {"value": 11, "unit": "V"}
